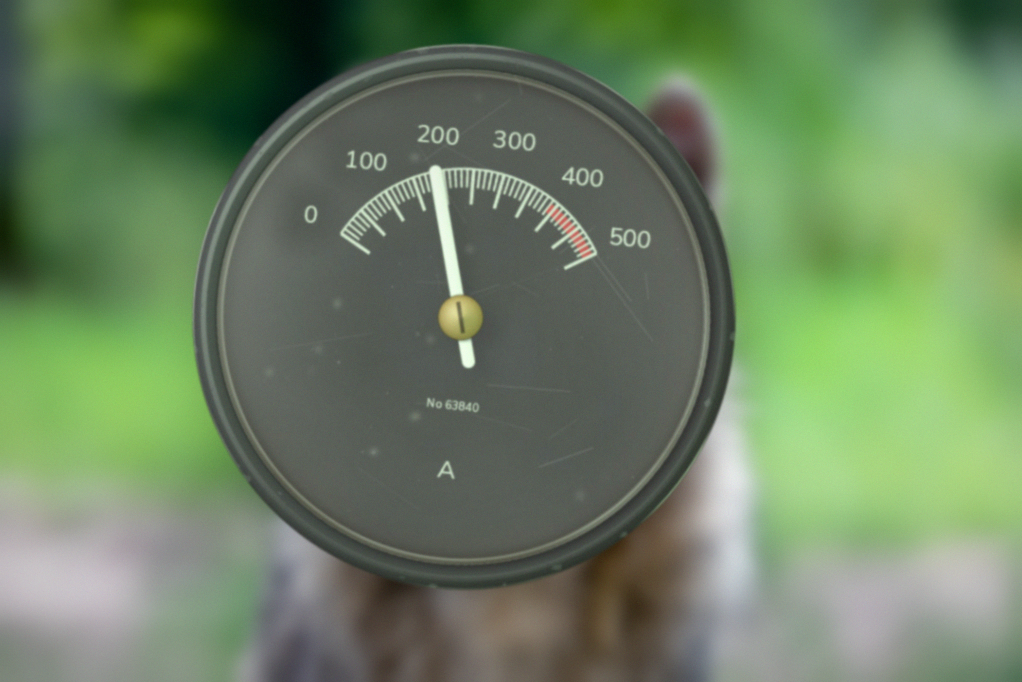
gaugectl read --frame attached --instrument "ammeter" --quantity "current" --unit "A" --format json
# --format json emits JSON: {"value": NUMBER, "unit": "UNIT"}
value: {"value": 190, "unit": "A"}
